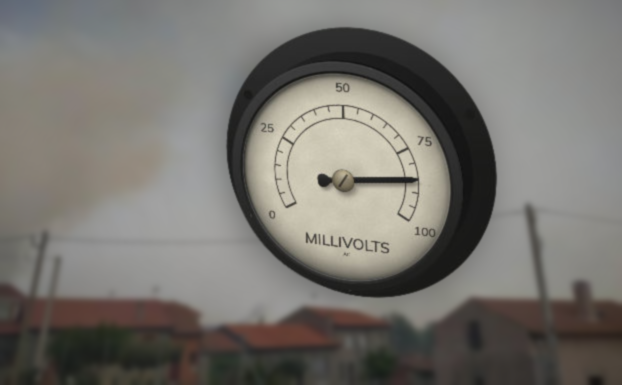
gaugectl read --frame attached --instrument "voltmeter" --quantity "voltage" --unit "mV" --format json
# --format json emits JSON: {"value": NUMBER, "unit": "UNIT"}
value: {"value": 85, "unit": "mV"}
